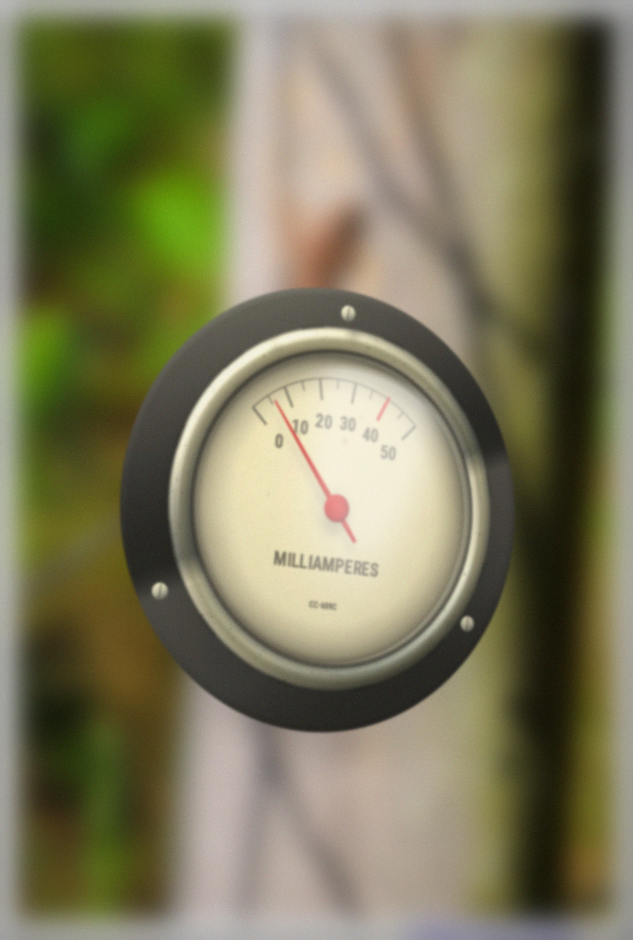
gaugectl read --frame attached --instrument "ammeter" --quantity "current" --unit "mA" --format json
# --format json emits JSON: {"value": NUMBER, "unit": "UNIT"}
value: {"value": 5, "unit": "mA"}
